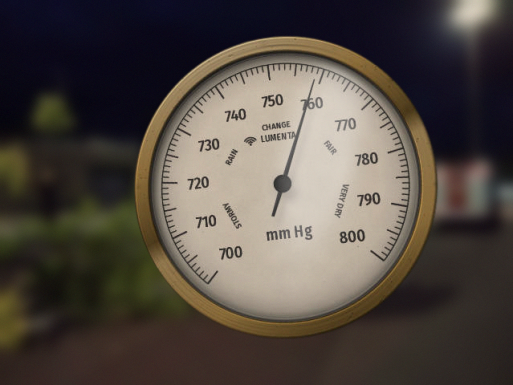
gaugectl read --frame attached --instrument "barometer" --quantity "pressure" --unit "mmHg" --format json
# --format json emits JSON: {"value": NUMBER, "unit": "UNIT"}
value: {"value": 759, "unit": "mmHg"}
